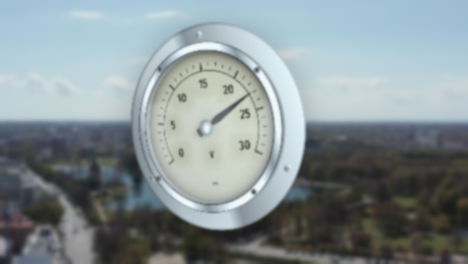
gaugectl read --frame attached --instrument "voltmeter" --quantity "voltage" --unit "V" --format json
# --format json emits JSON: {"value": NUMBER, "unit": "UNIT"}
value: {"value": 23, "unit": "V"}
